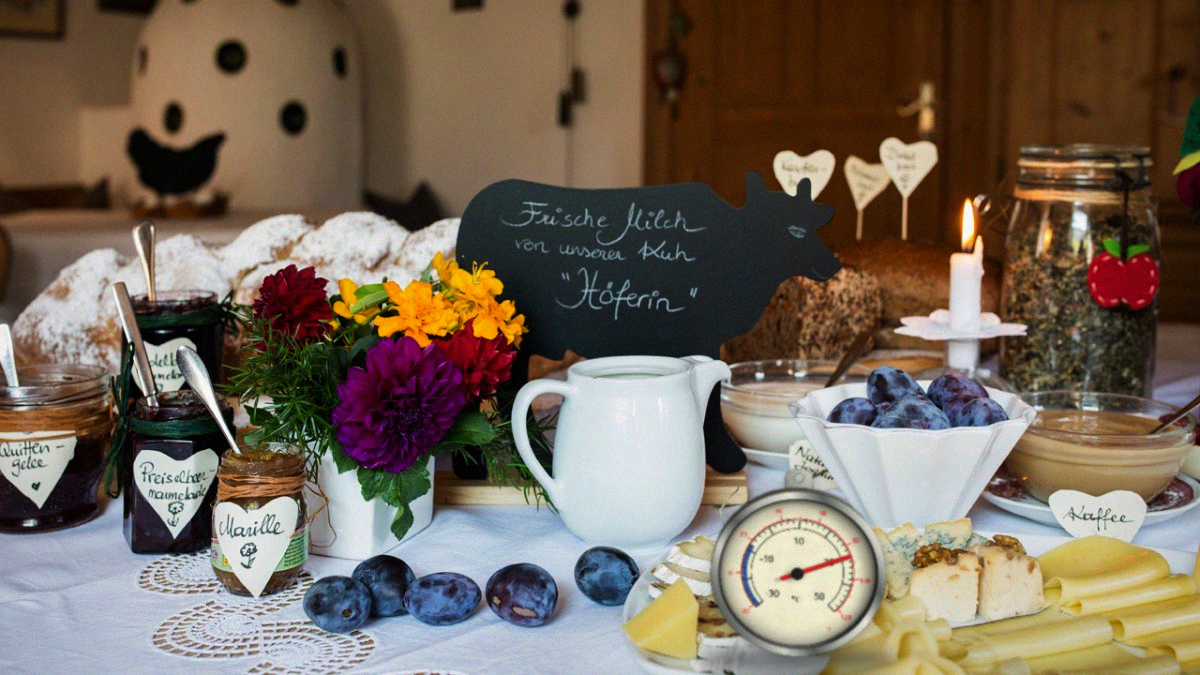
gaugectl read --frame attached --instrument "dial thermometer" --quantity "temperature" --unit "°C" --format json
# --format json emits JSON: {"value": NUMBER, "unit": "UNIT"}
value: {"value": 30, "unit": "°C"}
